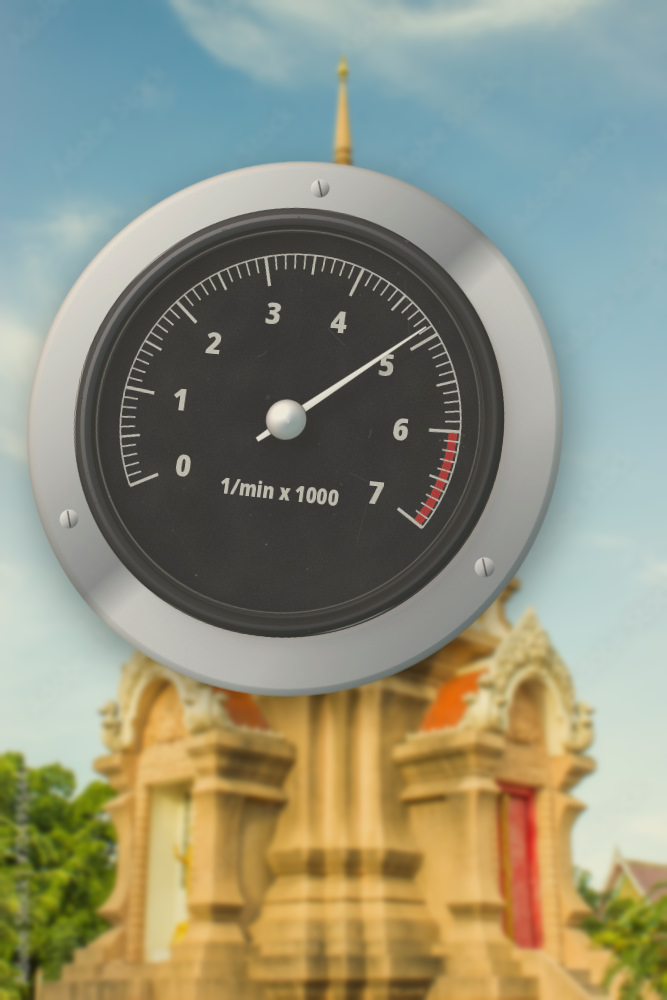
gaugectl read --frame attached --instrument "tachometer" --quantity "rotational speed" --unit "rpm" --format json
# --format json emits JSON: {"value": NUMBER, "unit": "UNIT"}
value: {"value": 4900, "unit": "rpm"}
